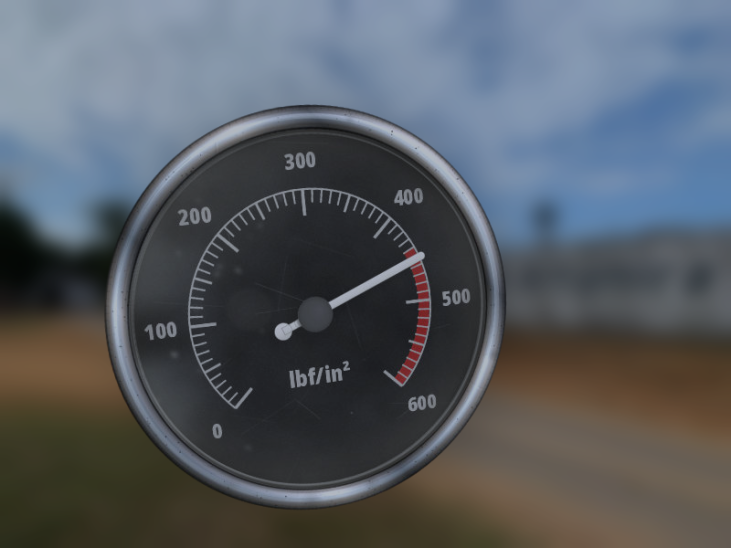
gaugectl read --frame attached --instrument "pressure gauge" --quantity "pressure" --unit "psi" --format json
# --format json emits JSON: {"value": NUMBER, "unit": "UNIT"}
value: {"value": 450, "unit": "psi"}
